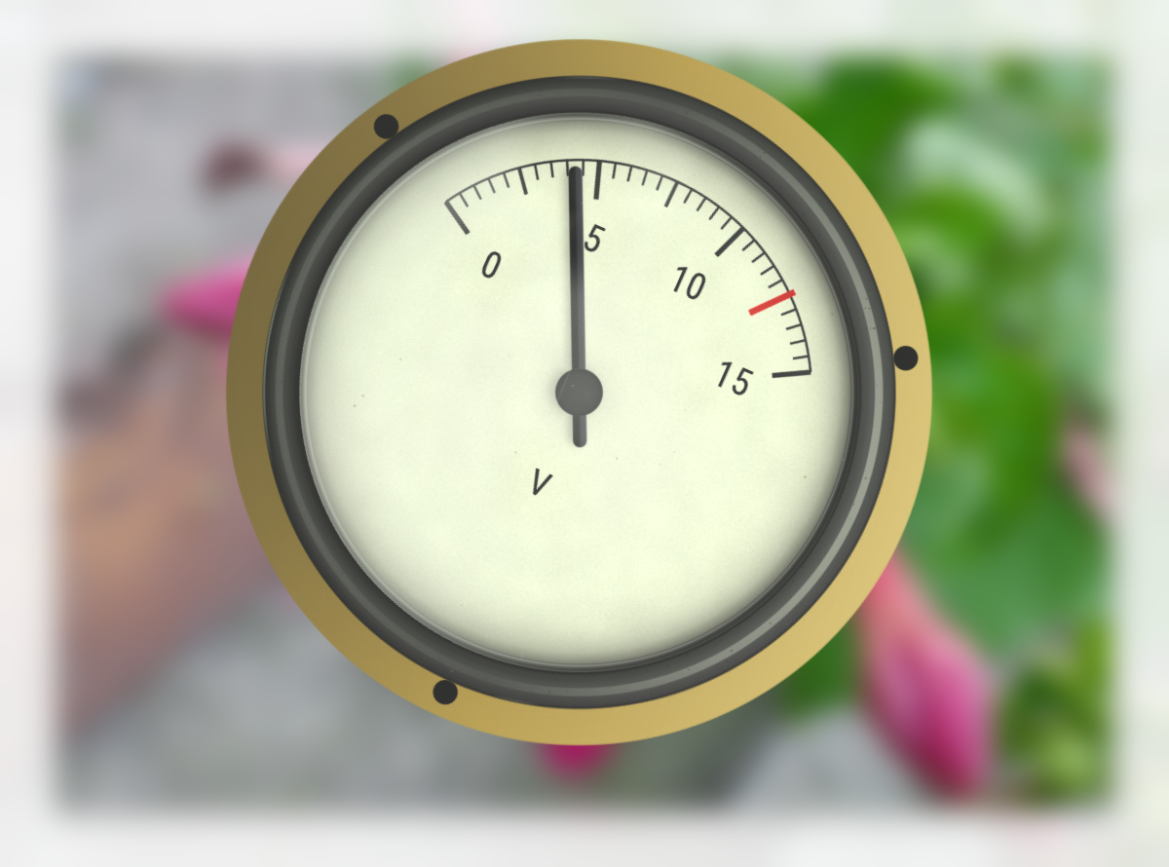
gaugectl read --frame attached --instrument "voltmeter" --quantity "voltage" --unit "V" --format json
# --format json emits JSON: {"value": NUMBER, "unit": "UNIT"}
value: {"value": 4.25, "unit": "V"}
